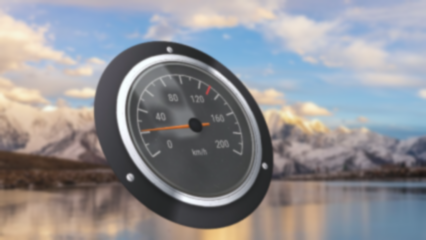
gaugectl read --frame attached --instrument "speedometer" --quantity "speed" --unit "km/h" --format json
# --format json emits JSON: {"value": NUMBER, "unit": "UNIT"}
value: {"value": 20, "unit": "km/h"}
